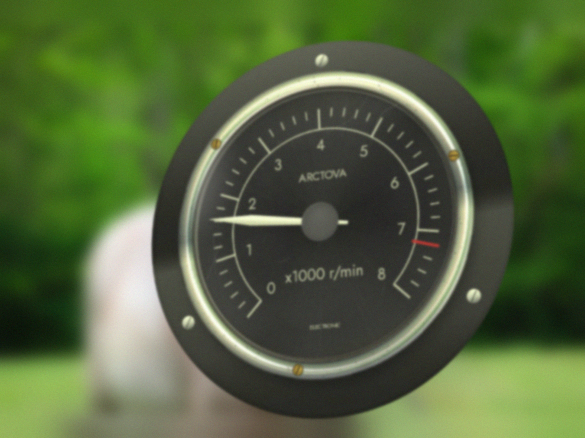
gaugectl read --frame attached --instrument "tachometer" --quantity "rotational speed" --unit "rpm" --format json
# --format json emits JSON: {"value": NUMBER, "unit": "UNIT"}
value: {"value": 1600, "unit": "rpm"}
